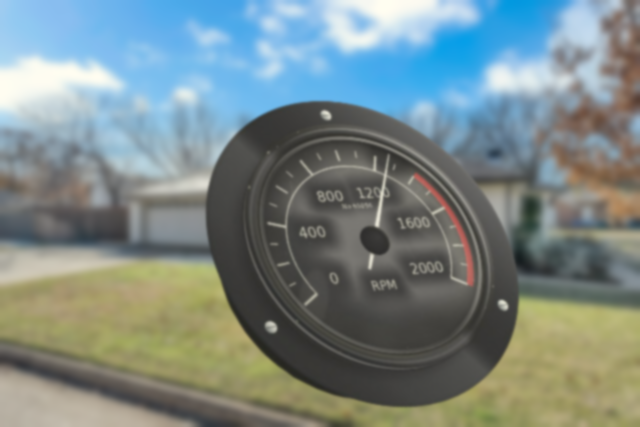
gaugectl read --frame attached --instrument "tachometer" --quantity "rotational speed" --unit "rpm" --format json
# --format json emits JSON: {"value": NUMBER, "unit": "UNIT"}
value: {"value": 1250, "unit": "rpm"}
